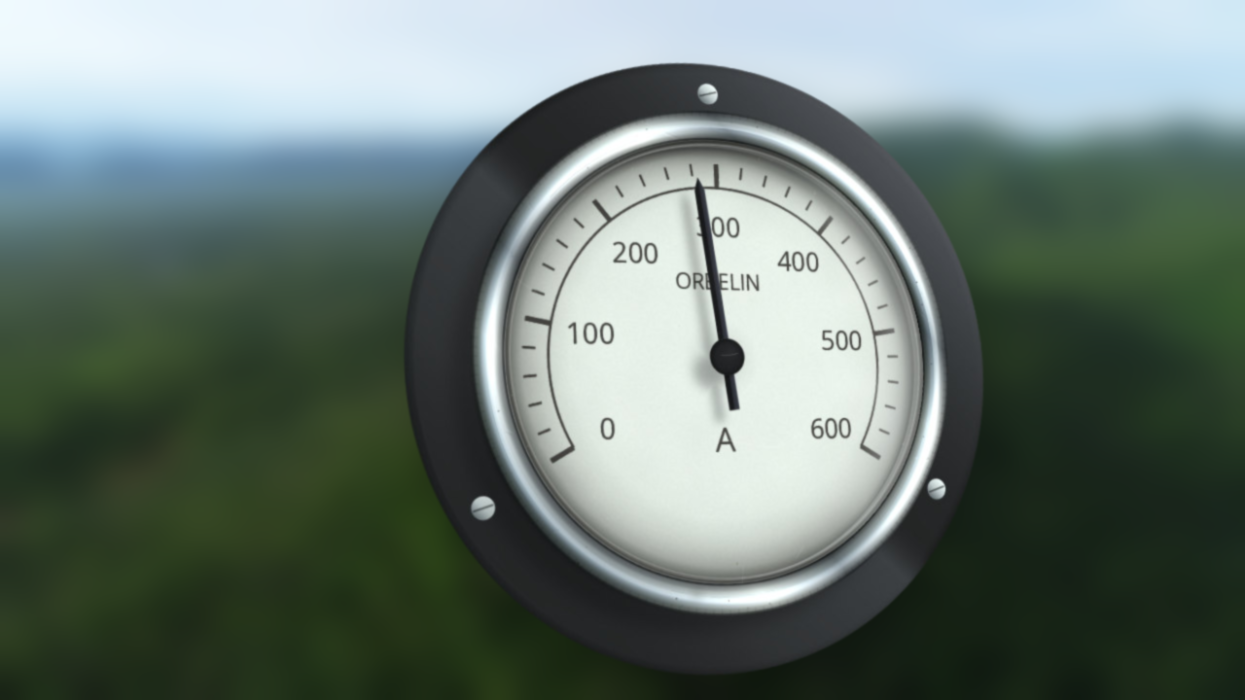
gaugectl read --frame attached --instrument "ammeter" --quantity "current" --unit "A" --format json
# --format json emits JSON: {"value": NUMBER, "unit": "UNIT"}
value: {"value": 280, "unit": "A"}
